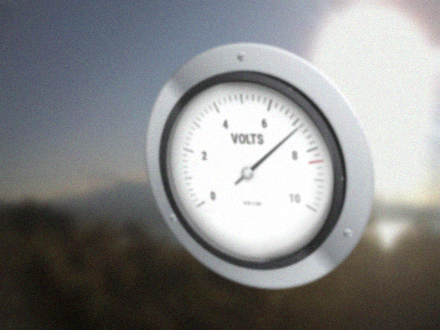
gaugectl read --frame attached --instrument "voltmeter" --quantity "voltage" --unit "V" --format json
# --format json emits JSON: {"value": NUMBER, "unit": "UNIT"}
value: {"value": 7.2, "unit": "V"}
